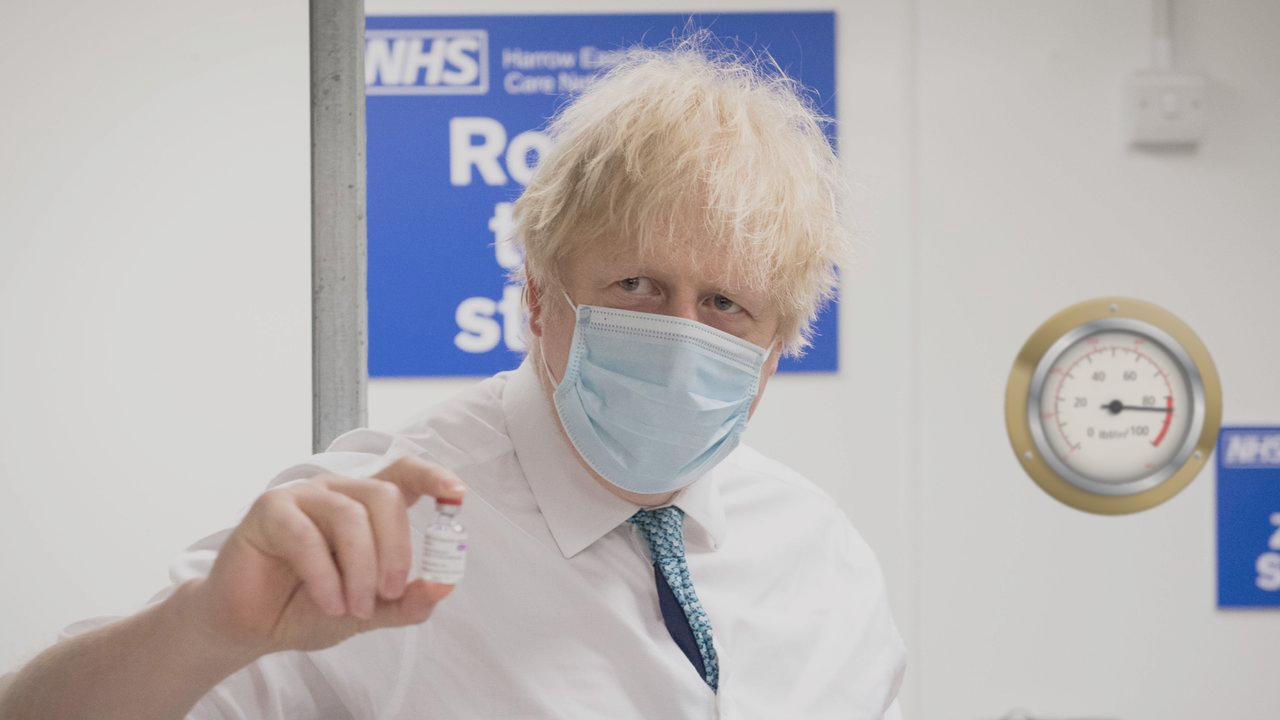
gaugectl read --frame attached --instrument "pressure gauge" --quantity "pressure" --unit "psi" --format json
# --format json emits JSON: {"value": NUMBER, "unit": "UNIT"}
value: {"value": 85, "unit": "psi"}
